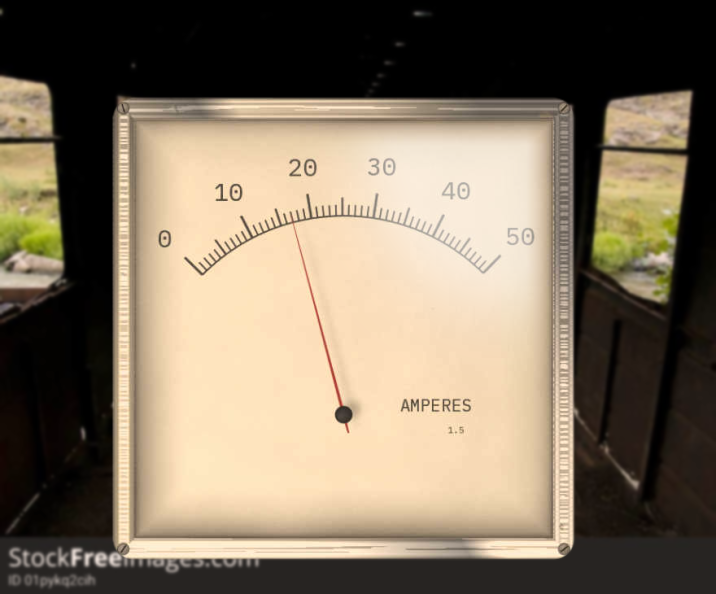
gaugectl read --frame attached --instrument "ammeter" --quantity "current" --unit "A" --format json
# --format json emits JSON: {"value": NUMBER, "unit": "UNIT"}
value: {"value": 17, "unit": "A"}
